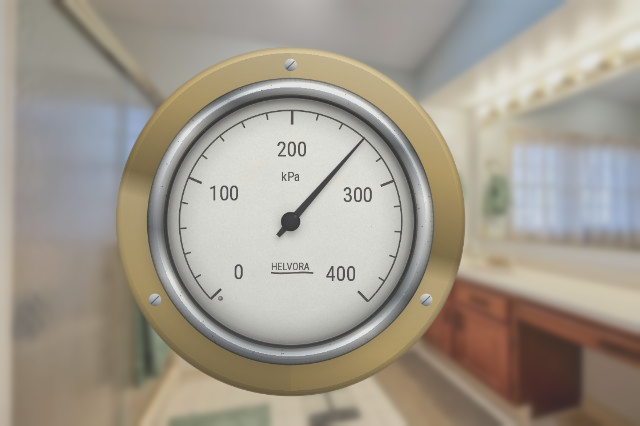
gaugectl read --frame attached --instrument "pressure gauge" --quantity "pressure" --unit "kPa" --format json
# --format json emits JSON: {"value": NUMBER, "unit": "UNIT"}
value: {"value": 260, "unit": "kPa"}
